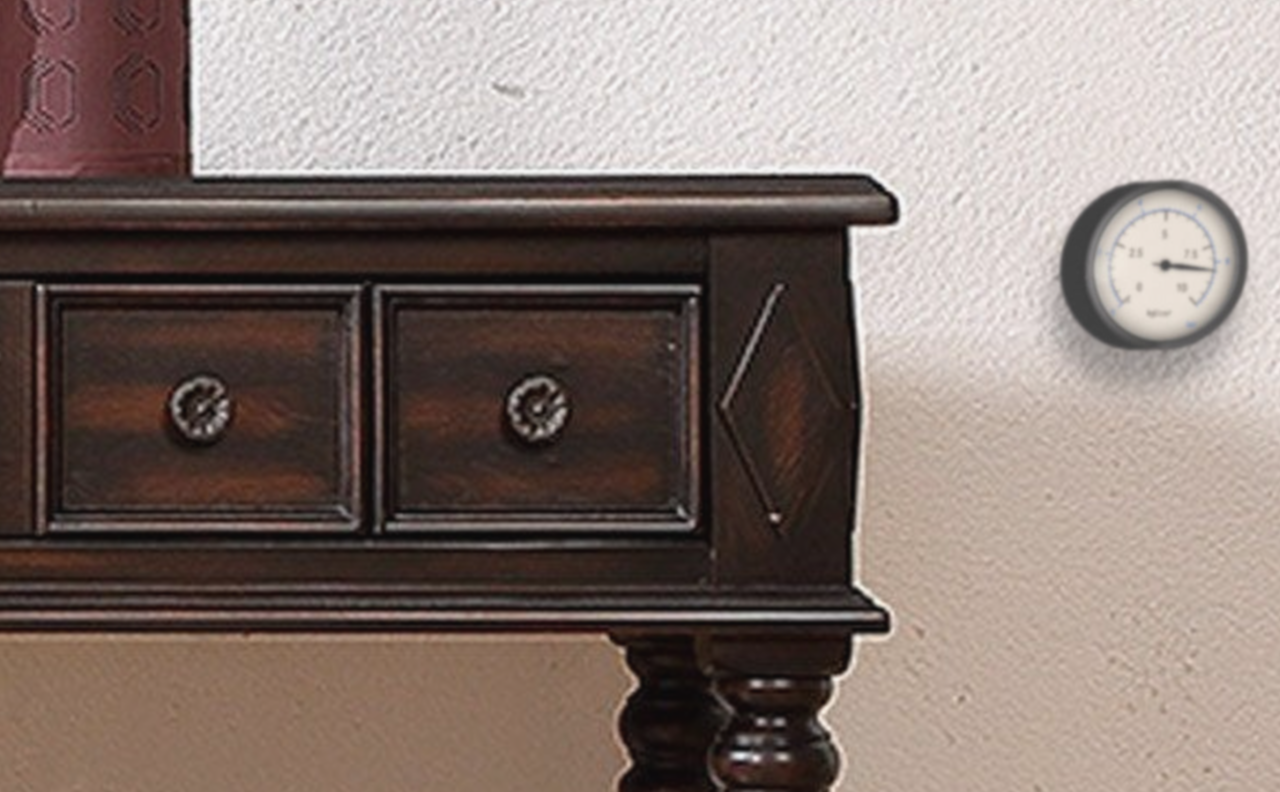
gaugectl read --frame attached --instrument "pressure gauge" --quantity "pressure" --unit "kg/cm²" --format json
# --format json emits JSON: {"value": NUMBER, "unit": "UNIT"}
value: {"value": 8.5, "unit": "kg/cm²"}
